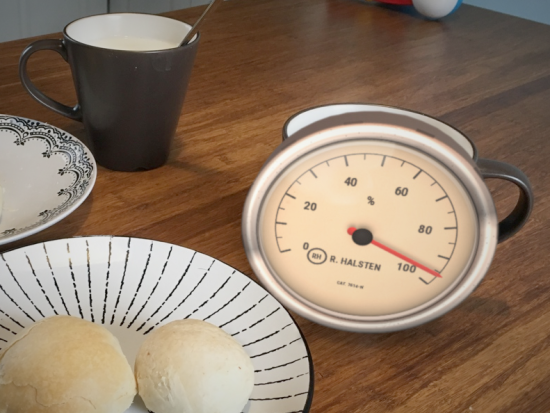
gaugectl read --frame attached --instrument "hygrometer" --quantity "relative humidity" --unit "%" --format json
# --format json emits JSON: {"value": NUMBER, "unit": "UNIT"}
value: {"value": 95, "unit": "%"}
